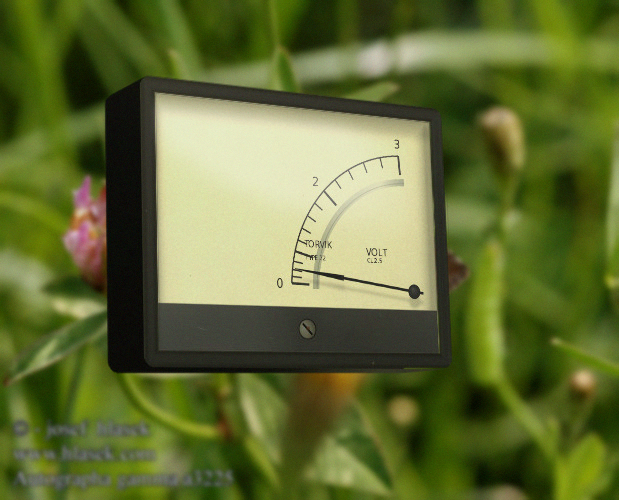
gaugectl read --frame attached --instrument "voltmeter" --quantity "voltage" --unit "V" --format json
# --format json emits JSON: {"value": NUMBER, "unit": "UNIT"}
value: {"value": 0.6, "unit": "V"}
